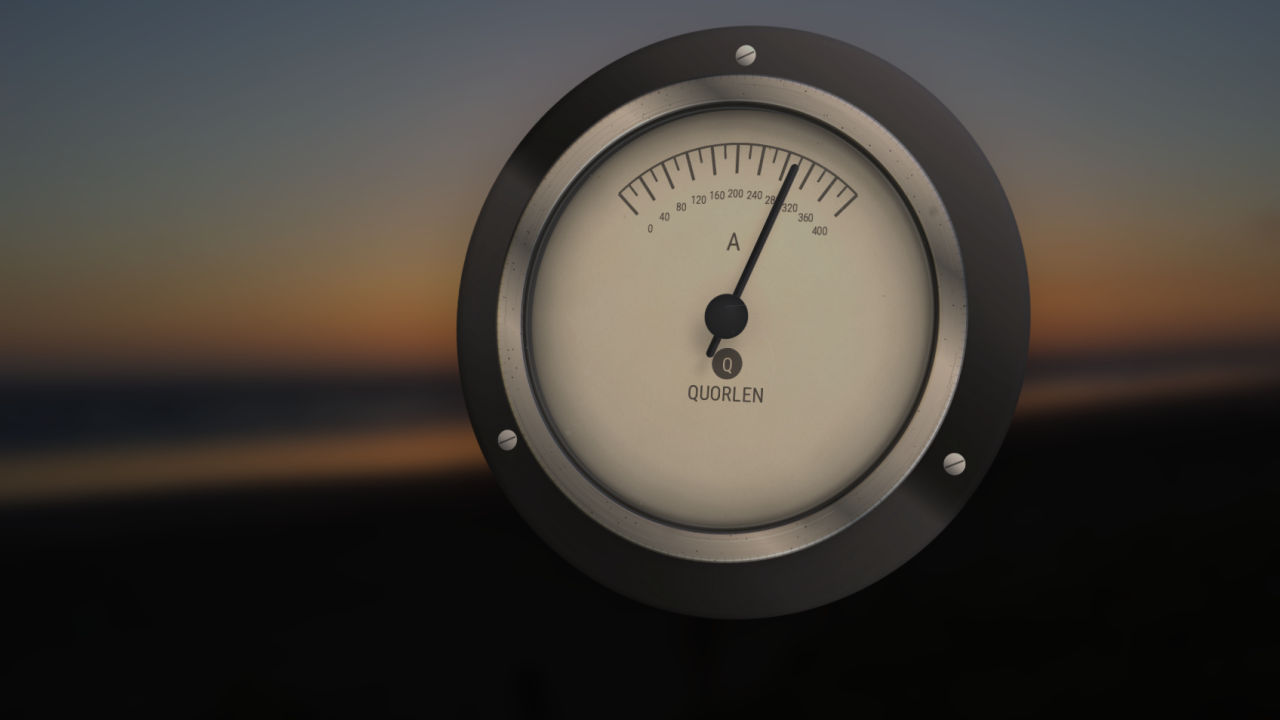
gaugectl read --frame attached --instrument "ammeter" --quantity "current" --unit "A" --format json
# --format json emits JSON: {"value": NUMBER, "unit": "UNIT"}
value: {"value": 300, "unit": "A"}
